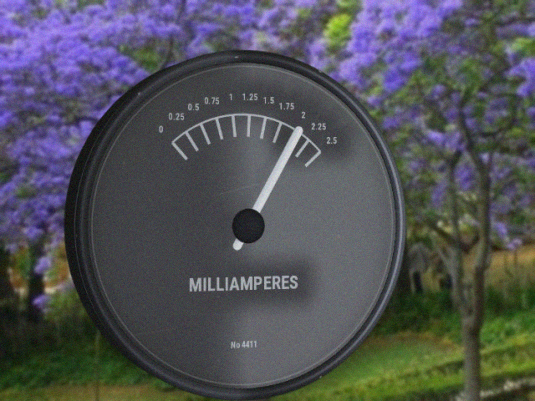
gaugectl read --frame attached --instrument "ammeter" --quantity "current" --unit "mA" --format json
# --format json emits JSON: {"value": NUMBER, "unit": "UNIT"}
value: {"value": 2, "unit": "mA"}
